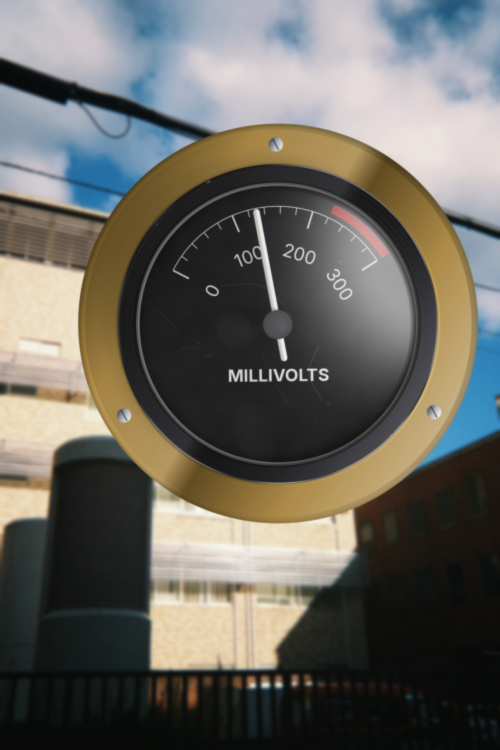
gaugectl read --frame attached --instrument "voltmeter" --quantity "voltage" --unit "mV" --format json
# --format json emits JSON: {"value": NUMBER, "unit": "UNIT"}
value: {"value": 130, "unit": "mV"}
